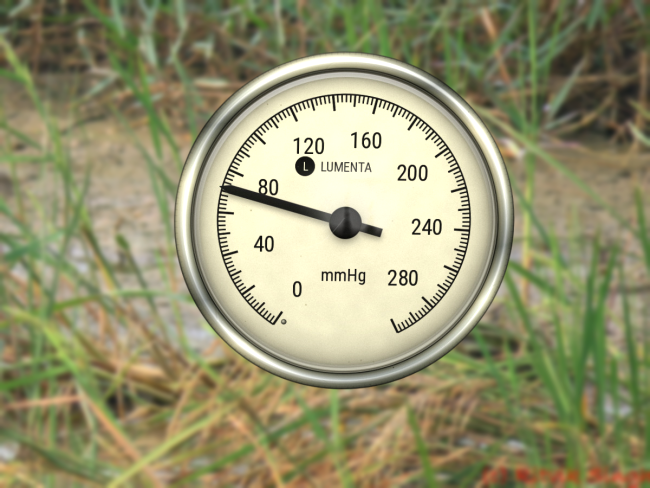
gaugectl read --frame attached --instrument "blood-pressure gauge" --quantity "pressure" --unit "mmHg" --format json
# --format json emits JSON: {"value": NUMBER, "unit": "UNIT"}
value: {"value": 72, "unit": "mmHg"}
